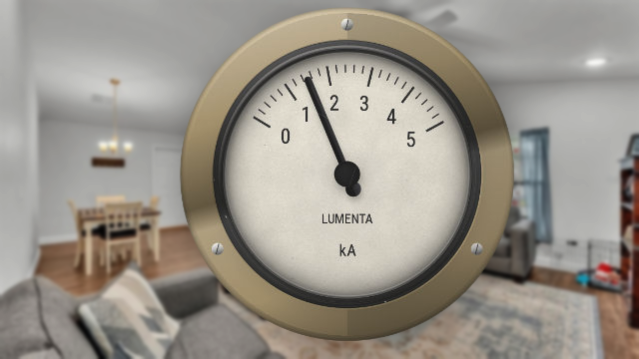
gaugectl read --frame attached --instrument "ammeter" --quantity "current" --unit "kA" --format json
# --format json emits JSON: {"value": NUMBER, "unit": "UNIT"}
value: {"value": 1.5, "unit": "kA"}
